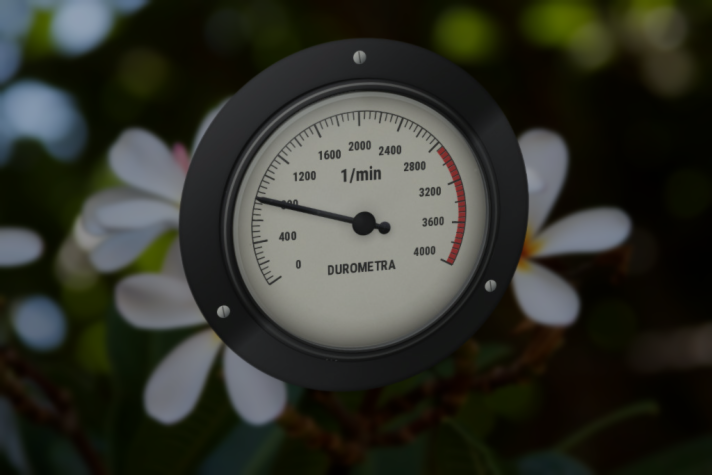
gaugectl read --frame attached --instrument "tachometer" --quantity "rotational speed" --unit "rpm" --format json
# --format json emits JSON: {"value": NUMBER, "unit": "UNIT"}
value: {"value": 800, "unit": "rpm"}
